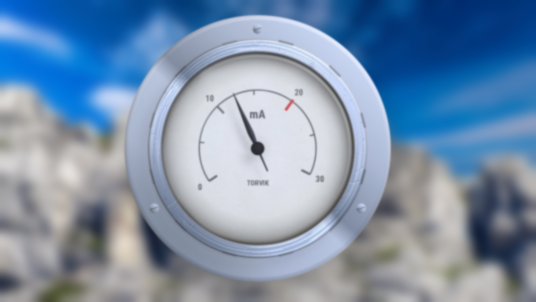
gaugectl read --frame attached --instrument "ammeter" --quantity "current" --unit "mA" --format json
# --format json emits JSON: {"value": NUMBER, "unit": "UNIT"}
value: {"value": 12.5, "unit": "mA"}
